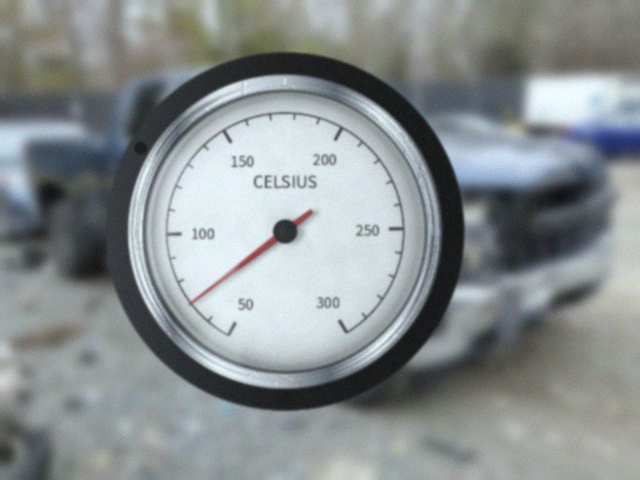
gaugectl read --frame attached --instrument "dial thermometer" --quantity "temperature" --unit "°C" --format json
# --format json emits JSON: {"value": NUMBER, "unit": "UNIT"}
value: {"value": 70, "unit": "°C"}
